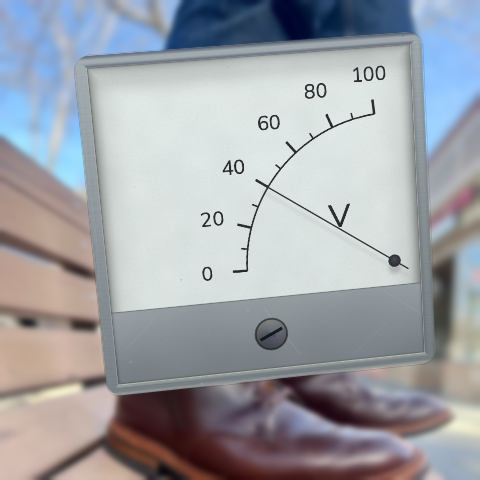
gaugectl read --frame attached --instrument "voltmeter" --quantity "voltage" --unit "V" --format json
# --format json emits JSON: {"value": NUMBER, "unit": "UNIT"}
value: {"value": 40, "unit": "V"}
